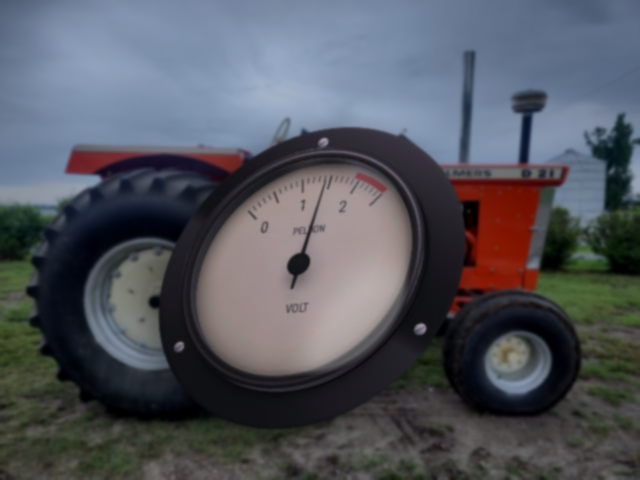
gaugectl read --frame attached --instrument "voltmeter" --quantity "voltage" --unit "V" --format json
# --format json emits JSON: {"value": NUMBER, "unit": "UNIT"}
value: {"value": 1.5, "unit": "V"}
